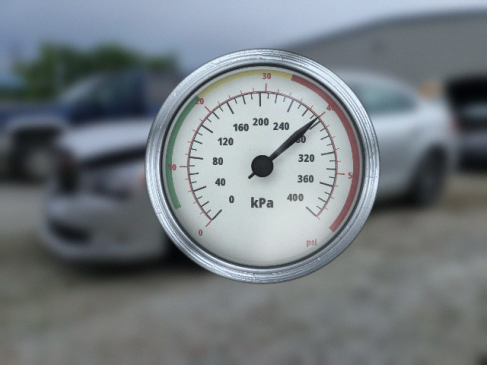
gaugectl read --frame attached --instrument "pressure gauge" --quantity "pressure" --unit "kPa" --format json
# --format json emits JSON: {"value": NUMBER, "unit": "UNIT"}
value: {"value": 275, "unit": "kPa"}
